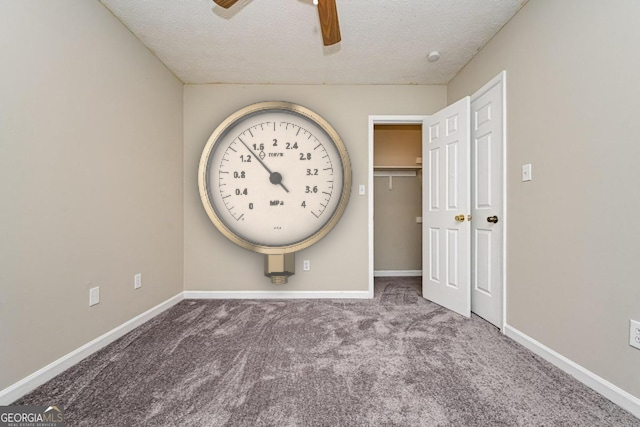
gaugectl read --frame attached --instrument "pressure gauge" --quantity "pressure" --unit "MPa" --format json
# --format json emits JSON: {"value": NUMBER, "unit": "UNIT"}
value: {"value": 1.4, "unit": "MPa"}
